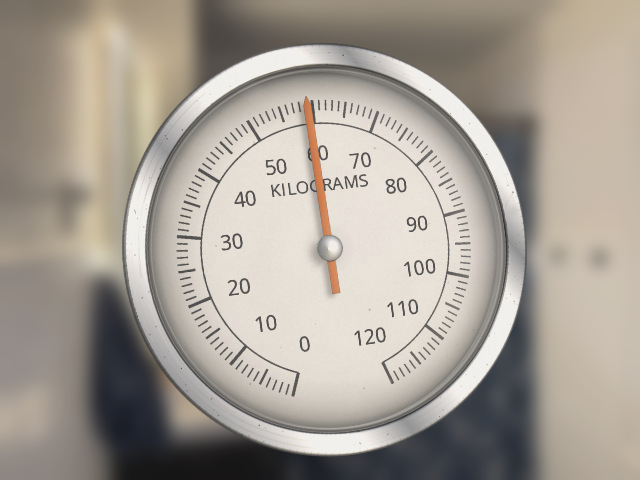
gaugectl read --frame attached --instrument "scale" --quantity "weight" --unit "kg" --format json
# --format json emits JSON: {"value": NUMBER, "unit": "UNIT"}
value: {"value": 59, "unit": "kg"}
